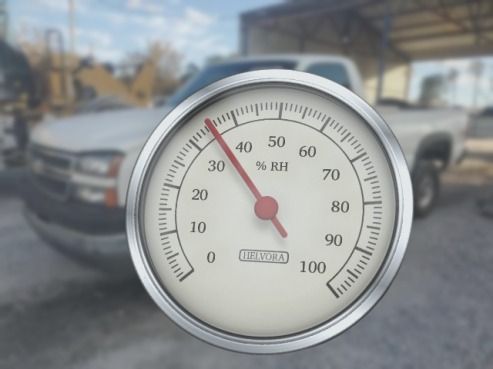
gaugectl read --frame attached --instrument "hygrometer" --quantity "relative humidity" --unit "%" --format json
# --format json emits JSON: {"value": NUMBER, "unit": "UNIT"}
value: {"value": 35, "unit": "%"}
